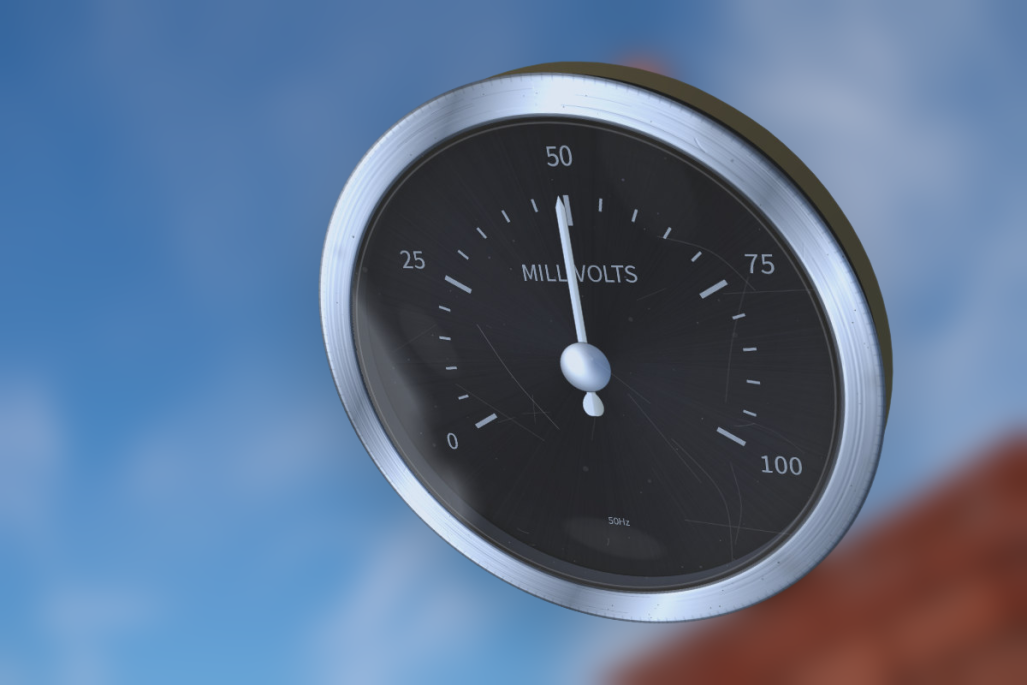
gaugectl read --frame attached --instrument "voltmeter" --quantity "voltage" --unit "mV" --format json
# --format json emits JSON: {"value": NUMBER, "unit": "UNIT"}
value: {"value": 50, "unit": "mV"}
